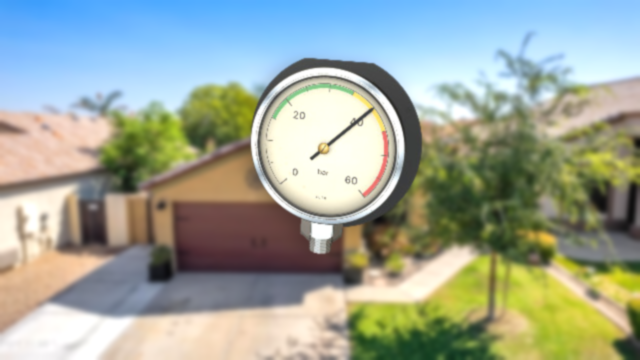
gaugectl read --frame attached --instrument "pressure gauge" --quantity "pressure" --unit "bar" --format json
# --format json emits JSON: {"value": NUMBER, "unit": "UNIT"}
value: {"value": 40, "unit": "bar"}
